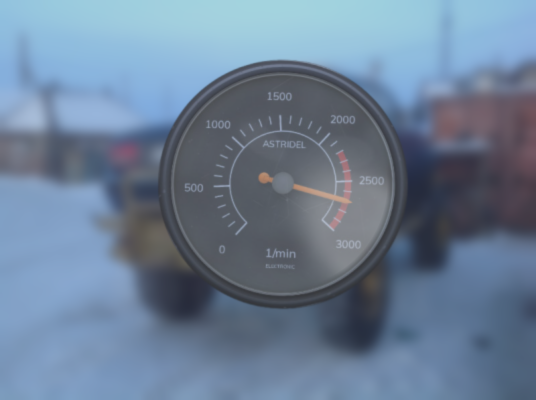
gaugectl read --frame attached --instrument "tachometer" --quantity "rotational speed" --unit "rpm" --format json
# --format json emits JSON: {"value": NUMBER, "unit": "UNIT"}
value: {"value": 2700, "unit": "rpm"}
